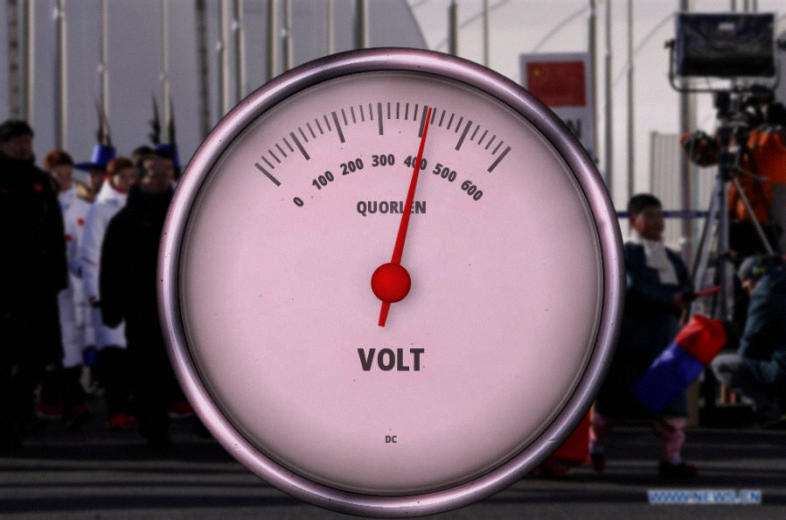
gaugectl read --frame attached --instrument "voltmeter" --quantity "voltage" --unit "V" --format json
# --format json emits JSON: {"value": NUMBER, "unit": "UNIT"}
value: {"value": 410, "unit": "V"}
